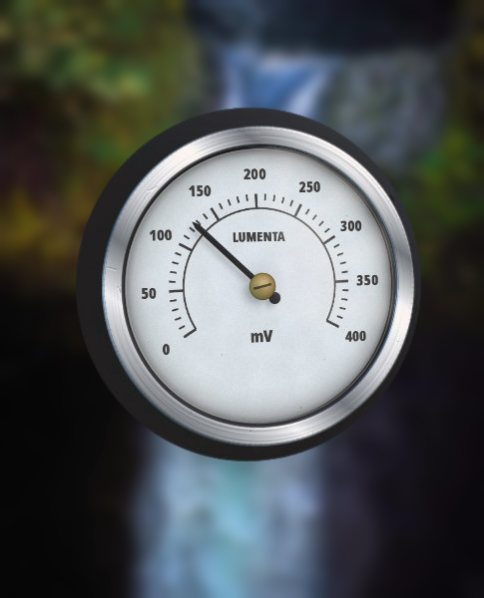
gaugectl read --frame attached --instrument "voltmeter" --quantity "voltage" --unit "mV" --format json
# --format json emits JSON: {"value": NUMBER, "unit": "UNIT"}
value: {"value": 125, "unit": "mV"}
